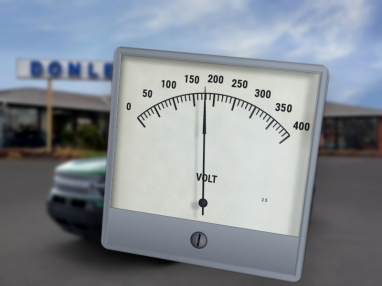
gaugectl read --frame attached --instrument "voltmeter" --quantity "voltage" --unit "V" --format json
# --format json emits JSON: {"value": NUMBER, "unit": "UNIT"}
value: {"value": 180, "unit": "V"}
